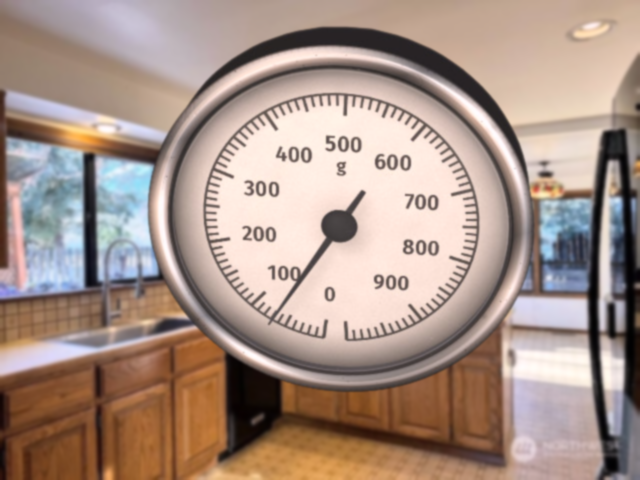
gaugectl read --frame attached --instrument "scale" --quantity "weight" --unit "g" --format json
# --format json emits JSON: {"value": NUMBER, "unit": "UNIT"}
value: {"value": 70, "unit": "g"}
